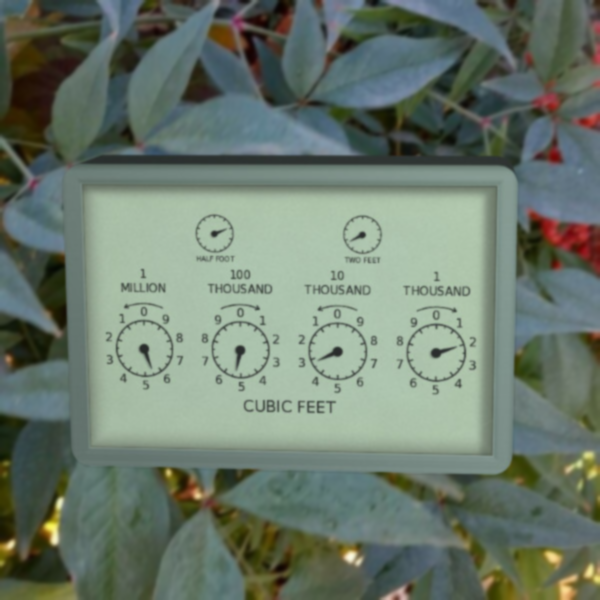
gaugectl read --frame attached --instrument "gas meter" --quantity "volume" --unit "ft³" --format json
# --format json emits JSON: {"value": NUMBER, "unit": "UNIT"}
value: {"value": 553200, "unit": "ft³"}
